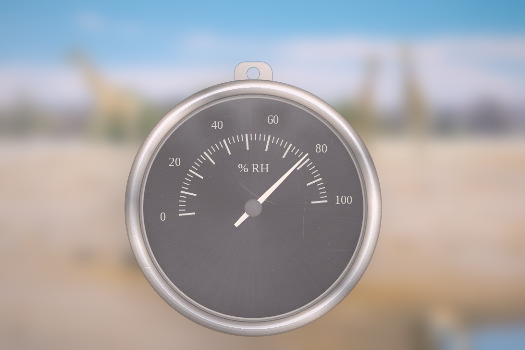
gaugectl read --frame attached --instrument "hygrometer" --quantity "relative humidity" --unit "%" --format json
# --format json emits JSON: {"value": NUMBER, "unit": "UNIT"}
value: {"value": 78, "unit": "%"}
